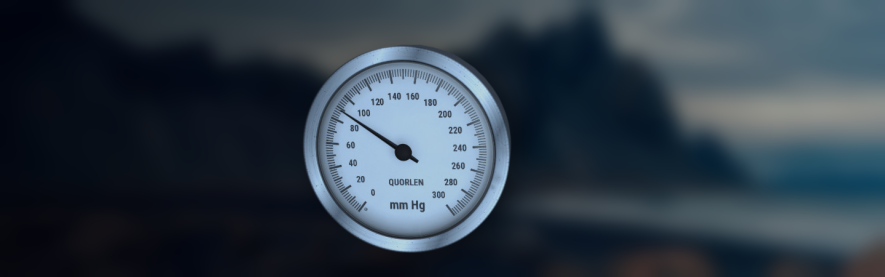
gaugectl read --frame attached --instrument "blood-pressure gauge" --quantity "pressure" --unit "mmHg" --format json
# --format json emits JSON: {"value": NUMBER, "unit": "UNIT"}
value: {"value": 90, "unit": "mmHg"}
